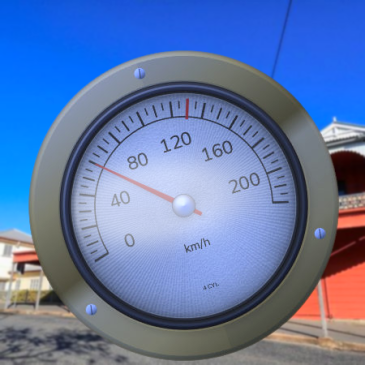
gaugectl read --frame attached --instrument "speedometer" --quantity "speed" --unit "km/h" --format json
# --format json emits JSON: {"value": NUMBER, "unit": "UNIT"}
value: {"value": 60, "unit": "km/h"}
